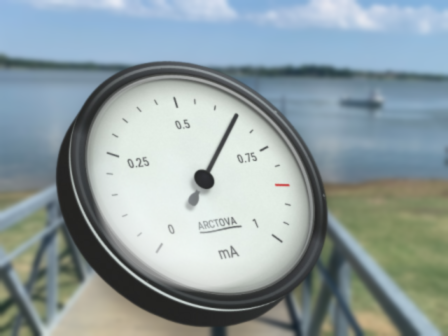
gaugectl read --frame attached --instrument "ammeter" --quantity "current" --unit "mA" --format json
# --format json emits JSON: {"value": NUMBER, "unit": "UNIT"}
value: {"value": 0.65, "unit": "mA"}
